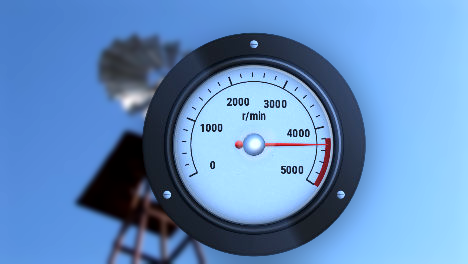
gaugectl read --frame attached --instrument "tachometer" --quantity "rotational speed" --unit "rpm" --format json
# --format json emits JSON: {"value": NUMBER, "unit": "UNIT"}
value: {"value": 4300, "unit": "rpm"}
